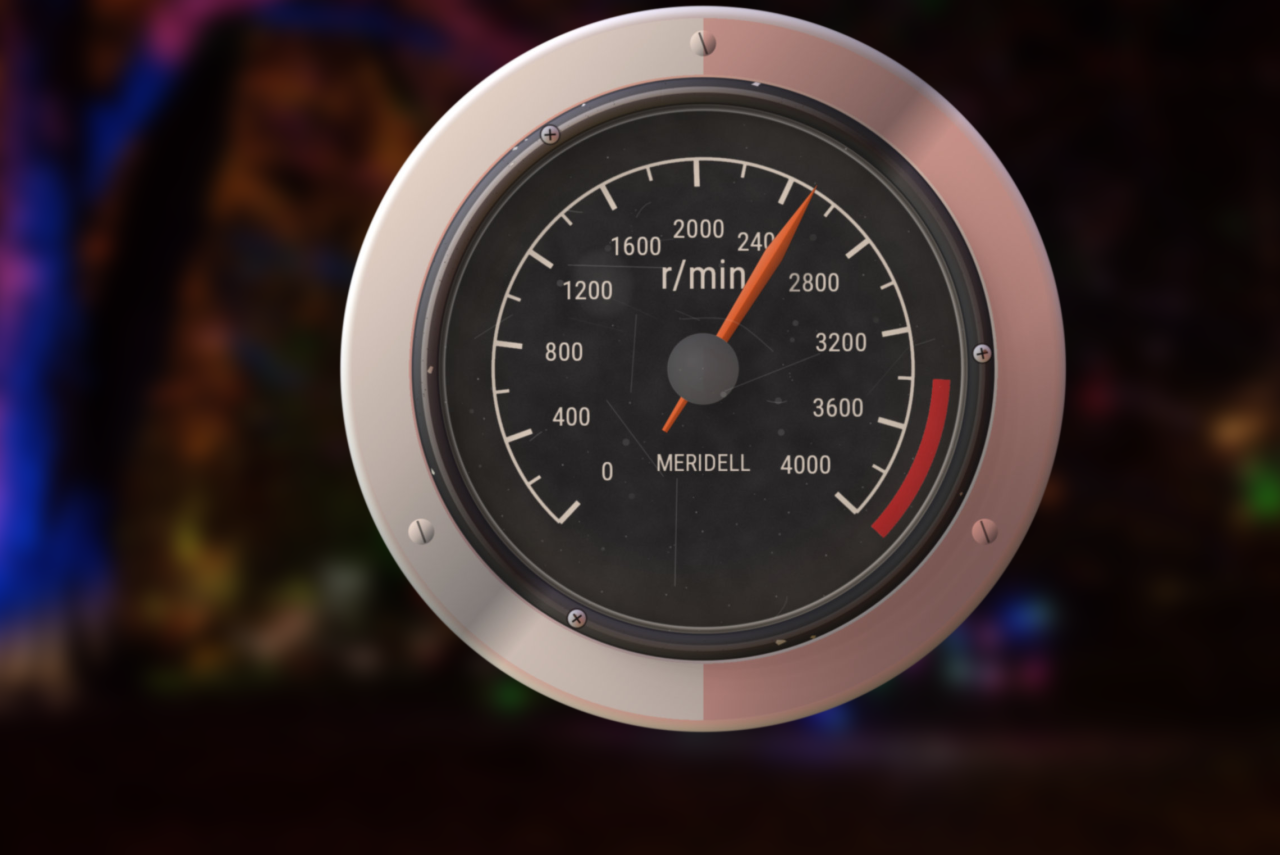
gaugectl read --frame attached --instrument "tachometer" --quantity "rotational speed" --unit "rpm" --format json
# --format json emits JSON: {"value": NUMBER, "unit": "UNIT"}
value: {"value": 2500, "unit": "rpm"}
